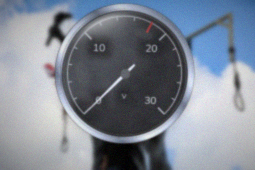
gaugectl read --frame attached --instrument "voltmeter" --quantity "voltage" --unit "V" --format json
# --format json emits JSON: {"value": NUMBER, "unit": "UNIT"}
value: {"value": 0, "unit": "V"}
